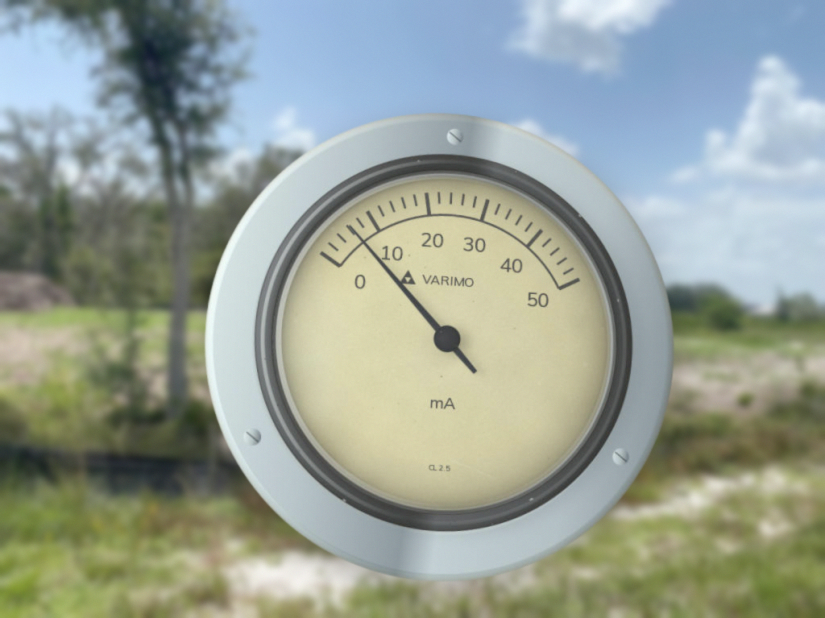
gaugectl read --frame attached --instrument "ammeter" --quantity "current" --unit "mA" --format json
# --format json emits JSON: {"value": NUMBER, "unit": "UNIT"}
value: {"value": 6, "unit": "mA"}
